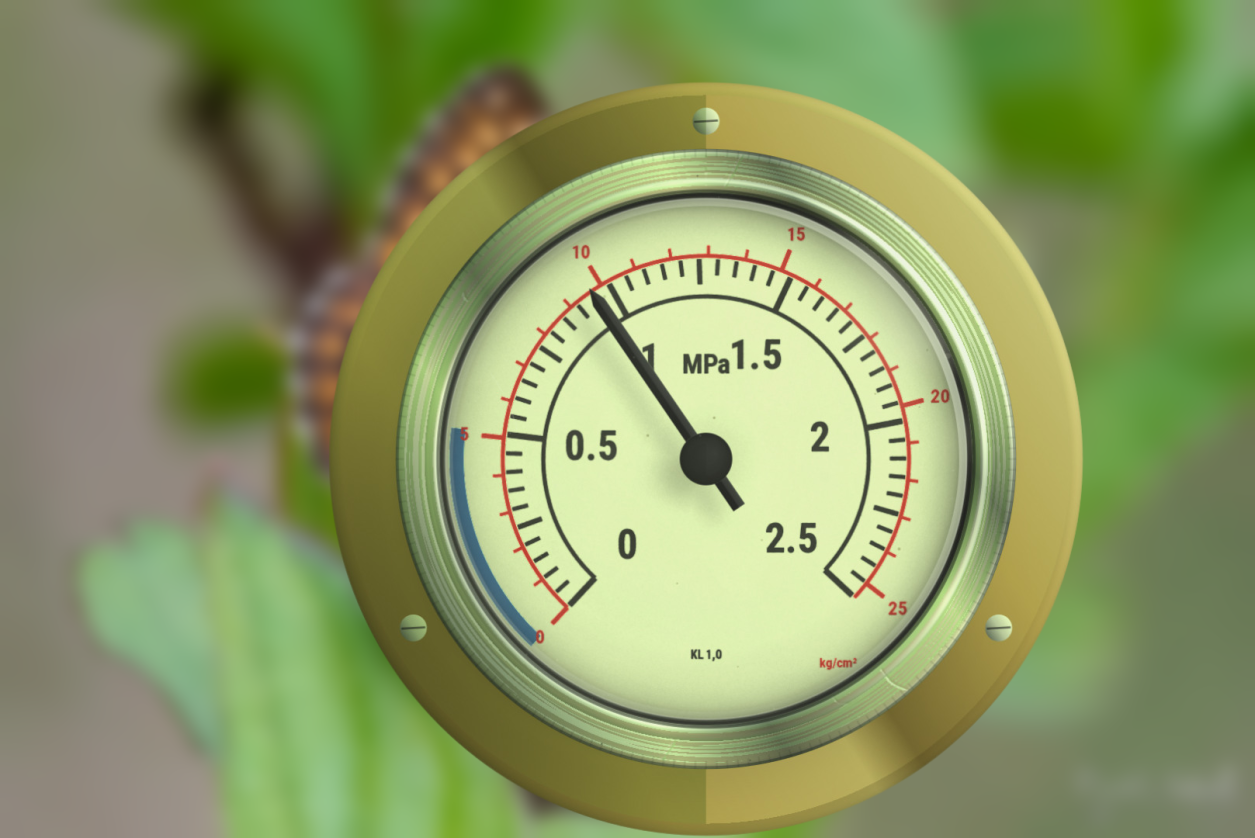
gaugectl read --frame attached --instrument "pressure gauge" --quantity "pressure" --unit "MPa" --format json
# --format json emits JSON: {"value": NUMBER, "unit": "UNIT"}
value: {"value": 0.95, "unit": "MPa"}
